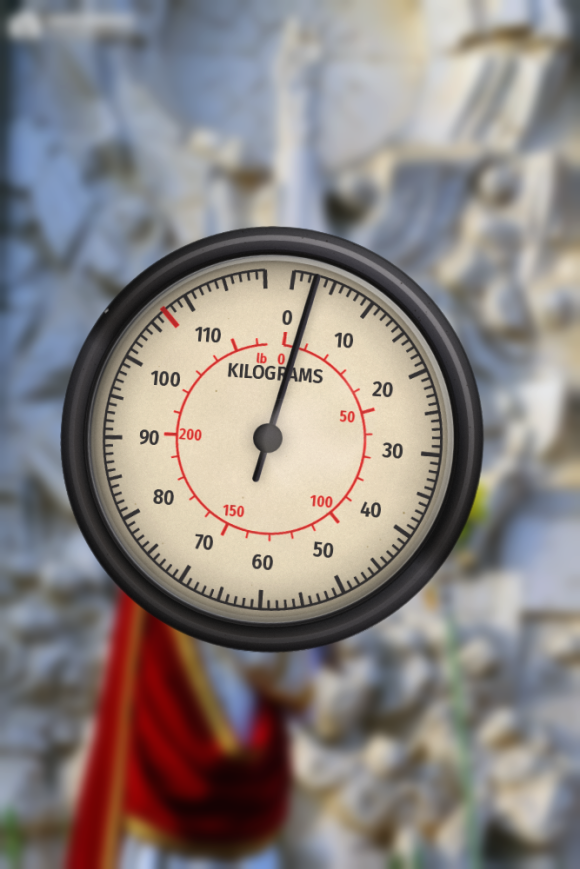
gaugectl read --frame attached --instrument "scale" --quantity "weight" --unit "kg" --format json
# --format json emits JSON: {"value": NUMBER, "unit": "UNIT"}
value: {"value": 3, "unit": "kg"}
